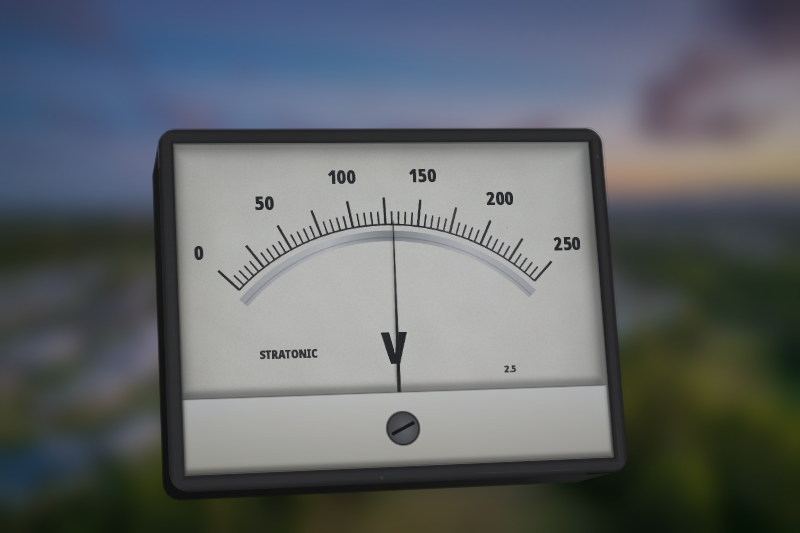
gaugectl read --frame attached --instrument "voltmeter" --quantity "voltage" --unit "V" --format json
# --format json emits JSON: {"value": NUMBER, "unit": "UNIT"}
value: {"value": 130, "unit": "V"}
